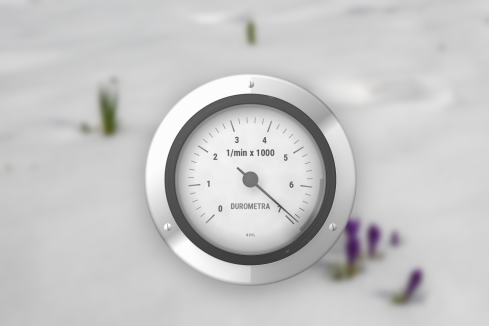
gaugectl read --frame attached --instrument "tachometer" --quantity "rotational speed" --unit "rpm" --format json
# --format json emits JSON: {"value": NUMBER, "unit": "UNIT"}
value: {"value": 6900, "unit": "rpm"}
